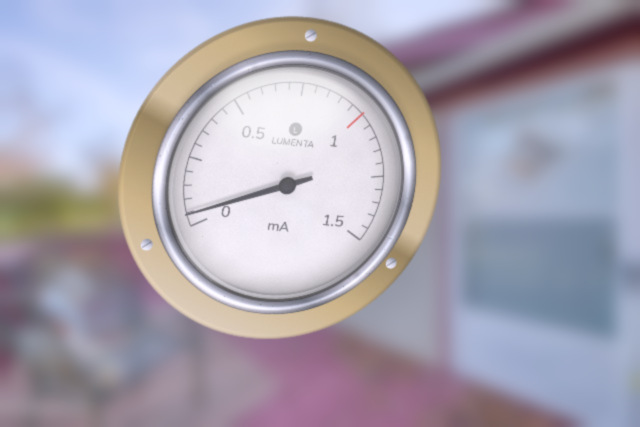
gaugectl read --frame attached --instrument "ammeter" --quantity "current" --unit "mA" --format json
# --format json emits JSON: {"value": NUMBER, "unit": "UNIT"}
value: {"value": 0.05, "unit": "mA"}
